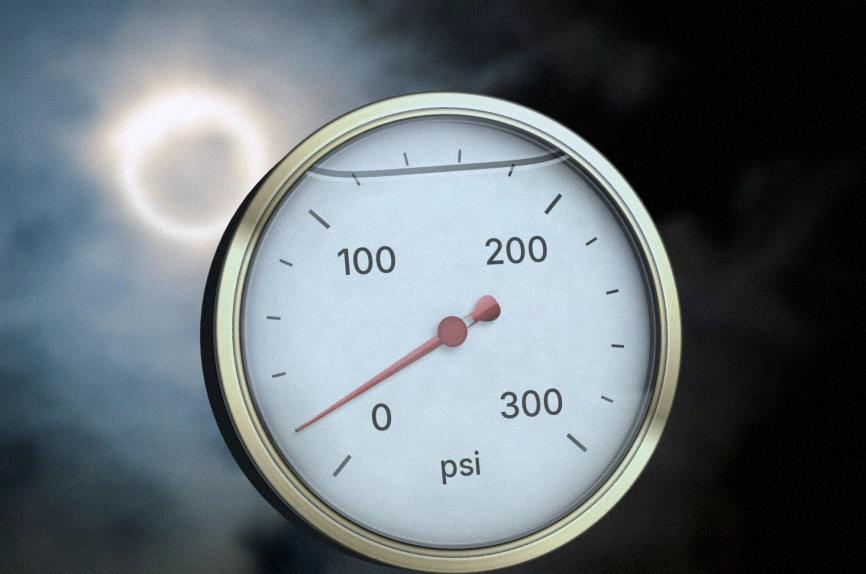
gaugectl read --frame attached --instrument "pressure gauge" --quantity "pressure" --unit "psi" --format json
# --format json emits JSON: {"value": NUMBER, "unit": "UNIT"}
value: {"value": 20, "unit": "psi"}
